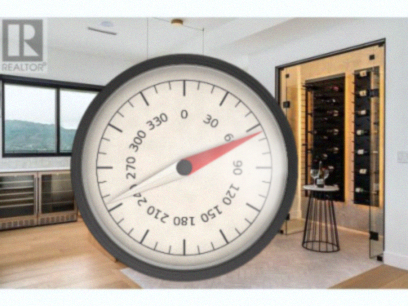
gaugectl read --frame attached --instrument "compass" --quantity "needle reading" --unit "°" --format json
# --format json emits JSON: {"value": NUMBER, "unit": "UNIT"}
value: {"value": 65, "unit": "°"}
